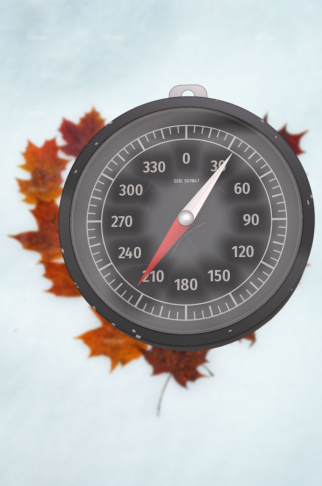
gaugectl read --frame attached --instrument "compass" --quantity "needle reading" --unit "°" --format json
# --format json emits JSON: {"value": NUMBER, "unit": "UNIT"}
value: {"value": 215, "unit": "°"}
